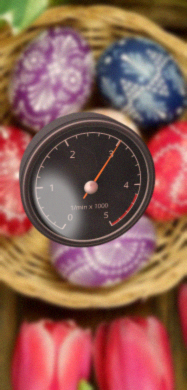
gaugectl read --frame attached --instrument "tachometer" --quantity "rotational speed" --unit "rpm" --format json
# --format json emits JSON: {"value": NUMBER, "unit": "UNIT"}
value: {"value": 3000, "unit": "rpm"}
